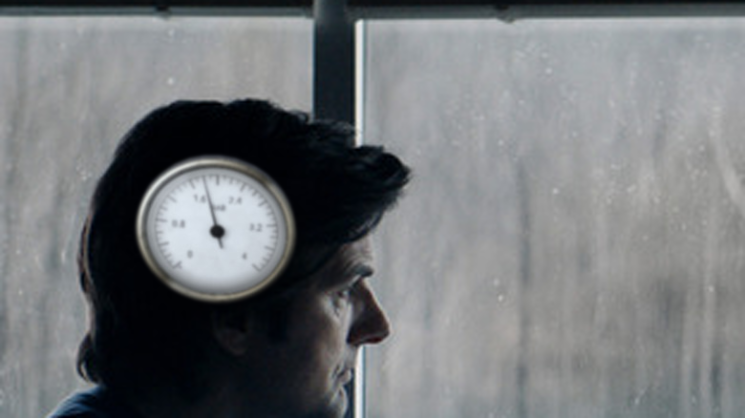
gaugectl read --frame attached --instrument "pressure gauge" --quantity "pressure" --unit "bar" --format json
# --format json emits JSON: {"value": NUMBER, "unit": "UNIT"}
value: {"value": 1.8, "unit": "bar"}
